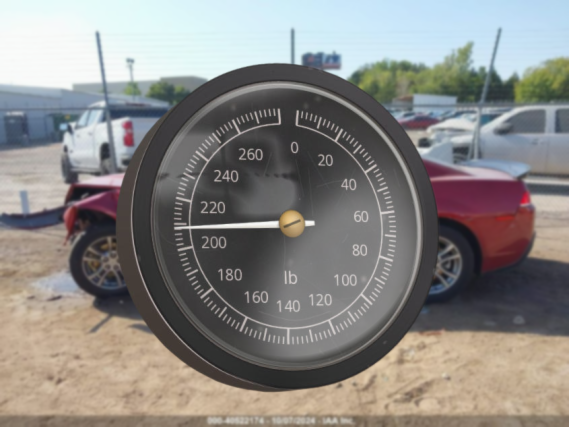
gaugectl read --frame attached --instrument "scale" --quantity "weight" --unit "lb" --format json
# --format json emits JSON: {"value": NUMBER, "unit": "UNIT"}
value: {"value": 208, "unit": "lb"}
